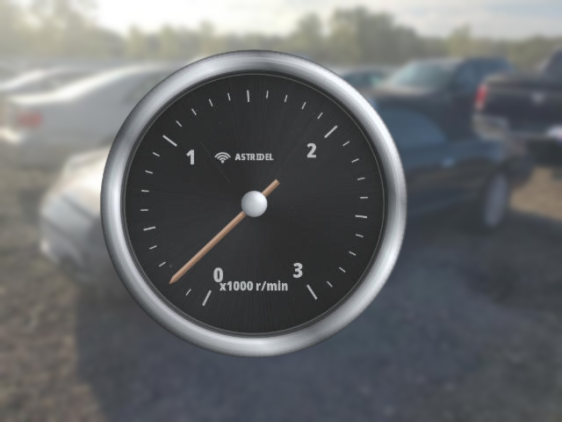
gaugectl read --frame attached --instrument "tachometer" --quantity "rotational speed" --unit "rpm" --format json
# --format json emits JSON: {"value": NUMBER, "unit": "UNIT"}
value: {"value": 200, "unit": "rpm"}
